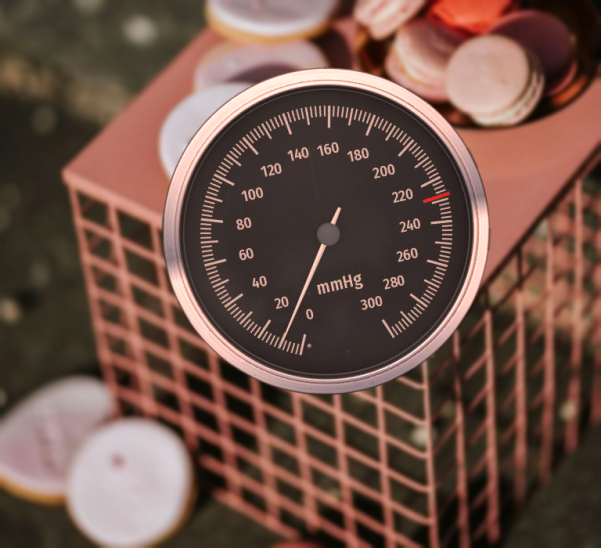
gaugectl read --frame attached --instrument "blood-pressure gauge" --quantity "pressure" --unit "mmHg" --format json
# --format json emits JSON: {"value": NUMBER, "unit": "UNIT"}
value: {"value": 10, "unit": "mmHg"}
